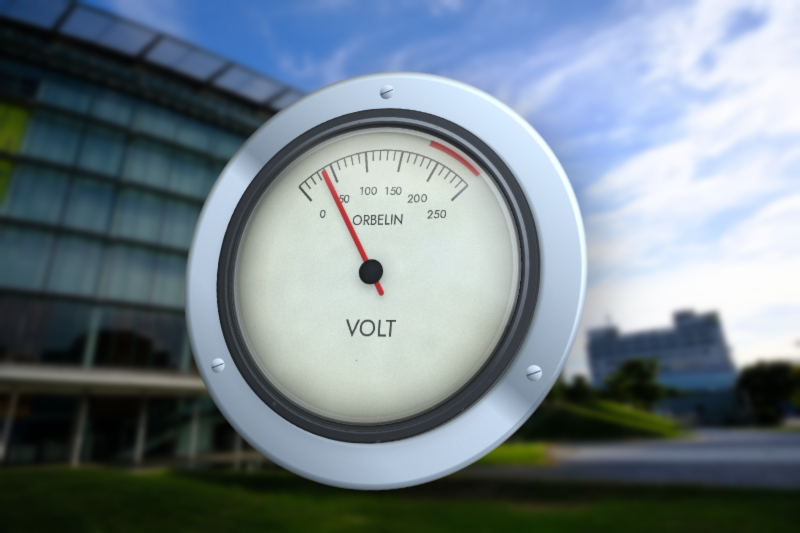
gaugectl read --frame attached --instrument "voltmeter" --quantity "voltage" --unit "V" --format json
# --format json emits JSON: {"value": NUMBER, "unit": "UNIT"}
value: {"value": 40, "unit": "V"}
